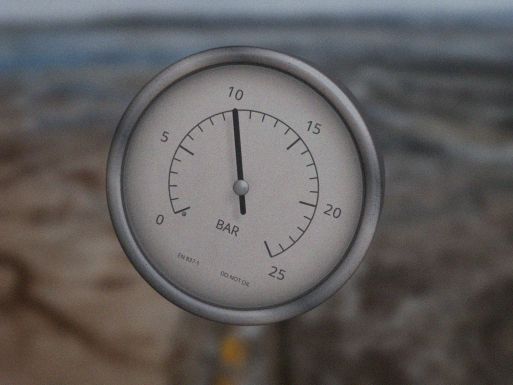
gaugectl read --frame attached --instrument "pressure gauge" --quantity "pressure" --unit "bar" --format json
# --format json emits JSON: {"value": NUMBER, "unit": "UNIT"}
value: {"value": 10, "unit": "bar"}
